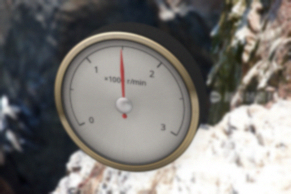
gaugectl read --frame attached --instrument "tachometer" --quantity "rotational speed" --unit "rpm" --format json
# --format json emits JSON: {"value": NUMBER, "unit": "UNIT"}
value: {"value": 1500, "unit": "rpm"}
